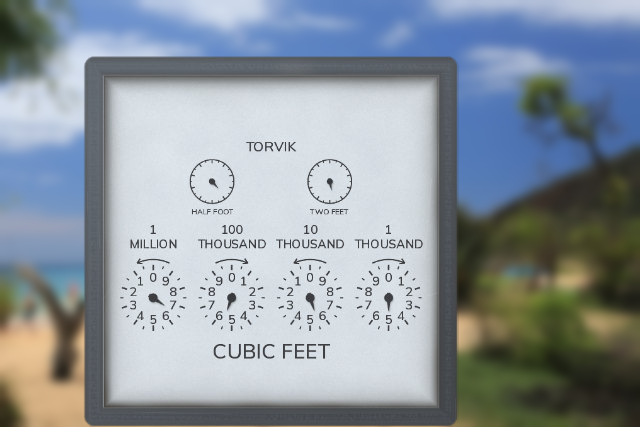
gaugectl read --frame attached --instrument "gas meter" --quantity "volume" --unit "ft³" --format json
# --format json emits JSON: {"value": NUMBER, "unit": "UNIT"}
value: {"value": 655500, "unit": "ft³"}
